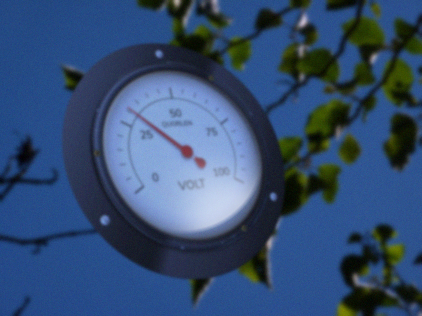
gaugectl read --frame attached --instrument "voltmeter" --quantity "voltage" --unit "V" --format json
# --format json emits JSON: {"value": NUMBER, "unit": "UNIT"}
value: {"value": 30, "unit": "V"}
